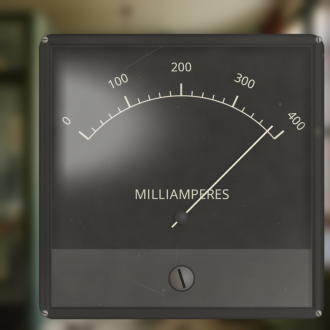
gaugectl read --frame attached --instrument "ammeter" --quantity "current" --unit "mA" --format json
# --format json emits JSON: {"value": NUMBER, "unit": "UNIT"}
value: {"value": 380, "unit": "mA"}
